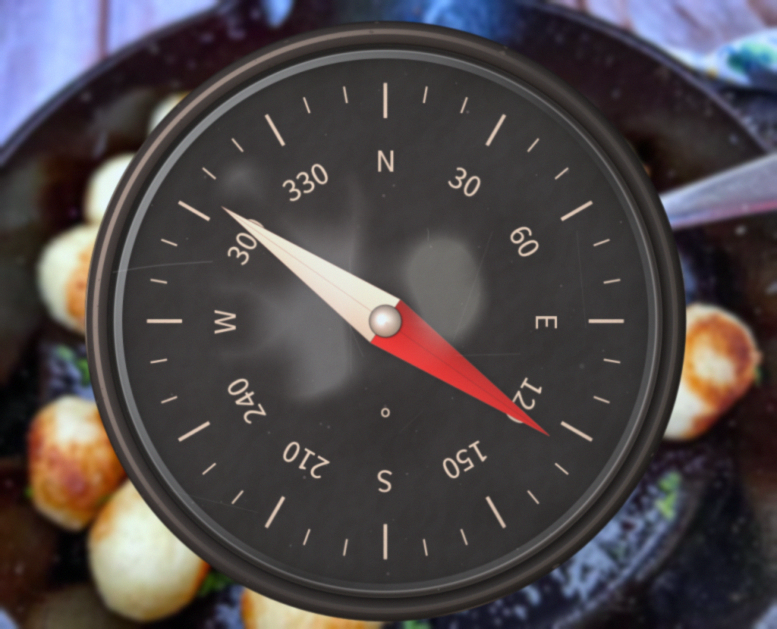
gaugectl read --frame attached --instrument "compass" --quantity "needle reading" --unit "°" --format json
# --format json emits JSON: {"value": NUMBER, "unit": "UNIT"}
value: {"value": 125, "unit": "°"}
